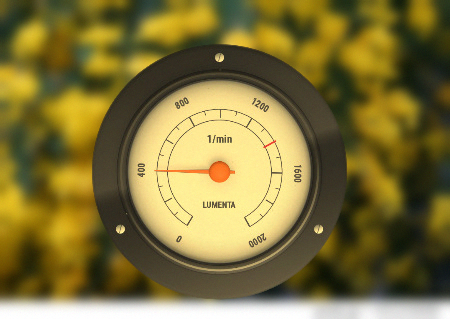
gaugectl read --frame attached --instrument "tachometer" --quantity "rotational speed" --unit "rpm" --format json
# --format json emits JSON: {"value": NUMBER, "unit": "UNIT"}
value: {"value": 400, "unit": "rpm"}
